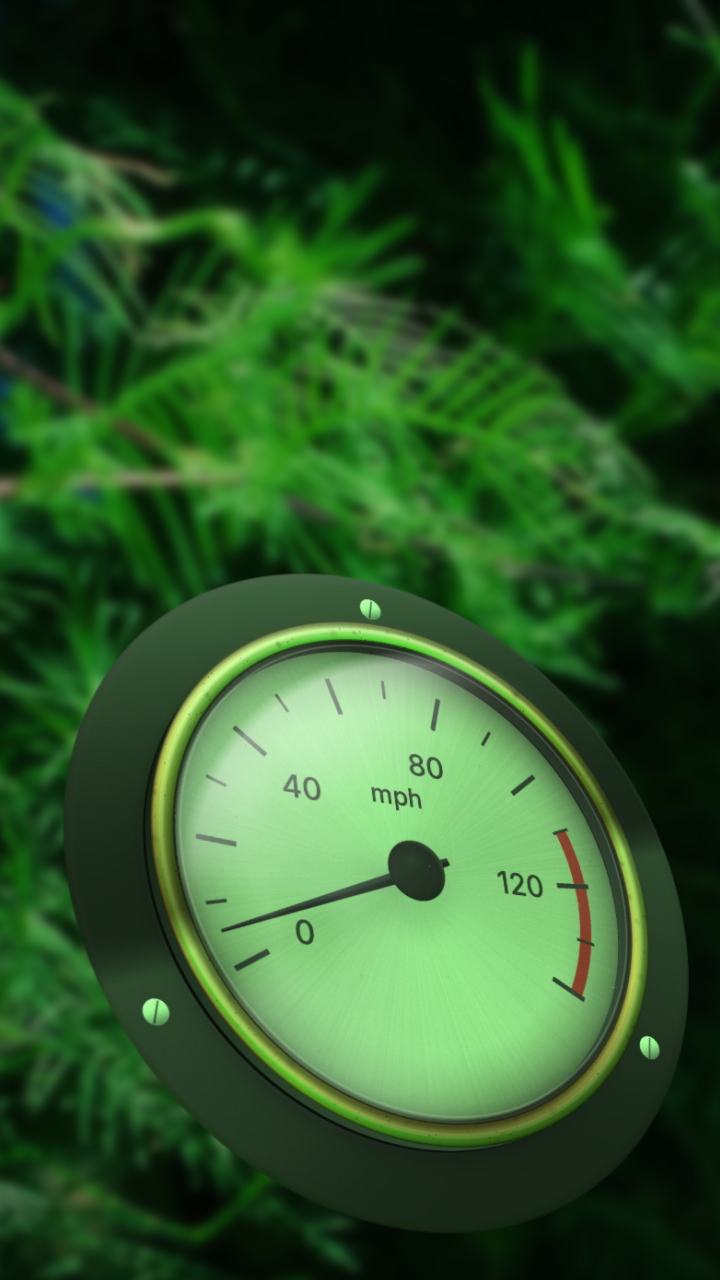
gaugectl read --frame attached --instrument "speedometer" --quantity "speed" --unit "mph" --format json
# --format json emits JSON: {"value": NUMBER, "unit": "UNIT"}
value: {"value": 5, "unit": "mph"}
